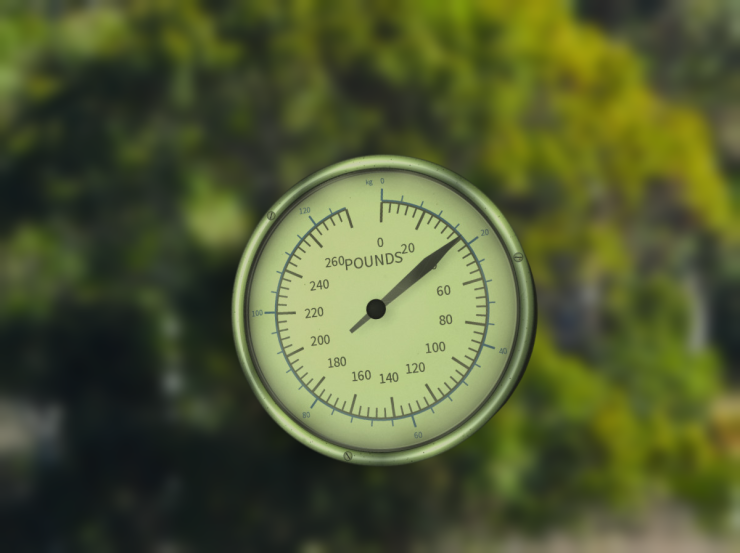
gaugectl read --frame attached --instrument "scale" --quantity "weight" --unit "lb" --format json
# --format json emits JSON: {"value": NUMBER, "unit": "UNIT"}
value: {"value": 40, "unit": "lb"}
